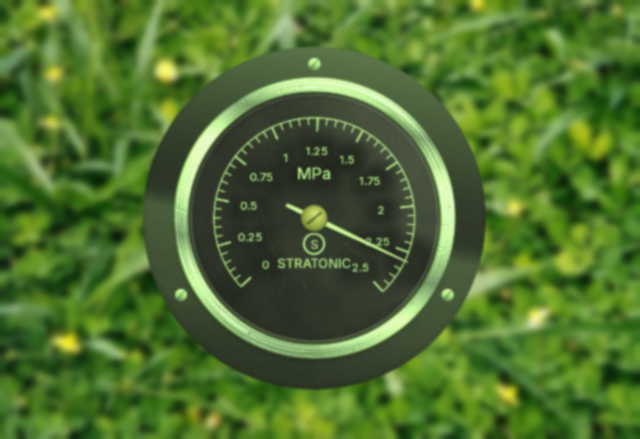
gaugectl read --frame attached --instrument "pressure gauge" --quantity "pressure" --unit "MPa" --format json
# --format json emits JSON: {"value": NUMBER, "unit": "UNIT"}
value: {"value": 2.3, "unit": "MPa"}
